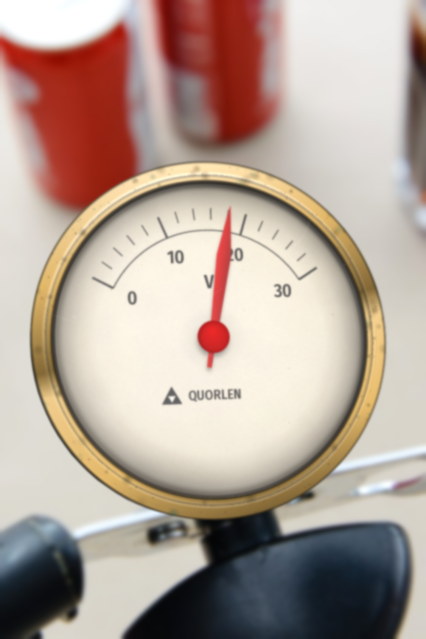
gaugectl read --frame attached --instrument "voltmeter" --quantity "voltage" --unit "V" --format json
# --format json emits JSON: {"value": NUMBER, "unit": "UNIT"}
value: {"value": 18, "unit": "V"}
